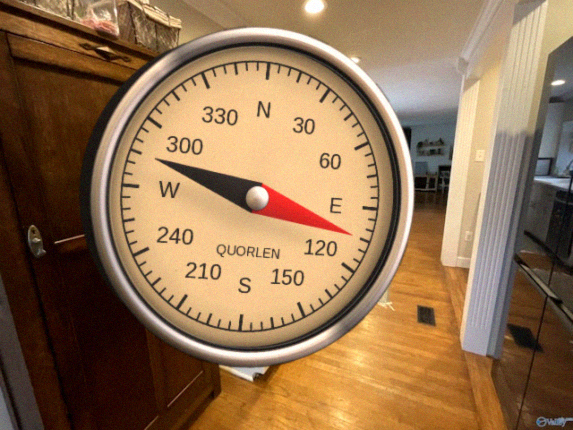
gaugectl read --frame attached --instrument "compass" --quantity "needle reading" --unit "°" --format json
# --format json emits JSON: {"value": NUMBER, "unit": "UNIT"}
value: {"value": 105, "unit": "°"}
